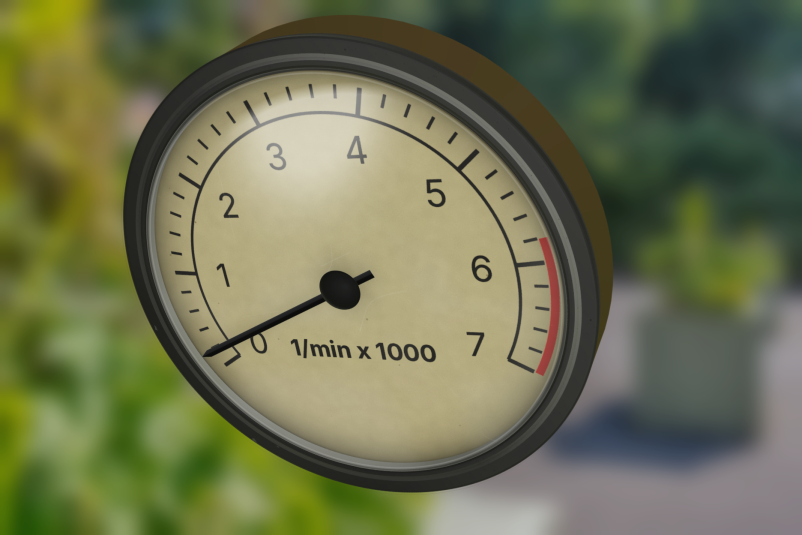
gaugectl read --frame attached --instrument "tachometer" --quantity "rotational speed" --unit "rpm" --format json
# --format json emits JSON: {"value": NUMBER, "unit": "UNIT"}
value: {"value": 200, "unit": "rpm"}
